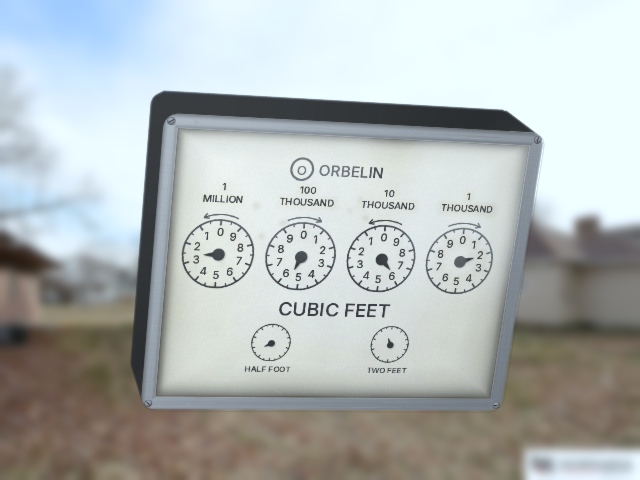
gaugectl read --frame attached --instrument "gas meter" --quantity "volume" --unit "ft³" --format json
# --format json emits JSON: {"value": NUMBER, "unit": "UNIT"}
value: {"value": 256200, "unit": "ft³"}
